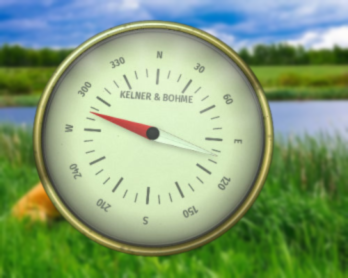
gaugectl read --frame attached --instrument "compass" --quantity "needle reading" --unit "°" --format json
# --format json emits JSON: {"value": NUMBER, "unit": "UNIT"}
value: {"value": 285, "unit": "°"}
